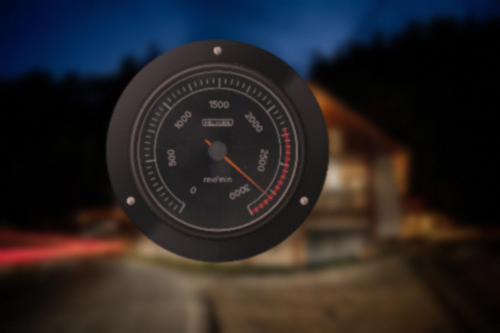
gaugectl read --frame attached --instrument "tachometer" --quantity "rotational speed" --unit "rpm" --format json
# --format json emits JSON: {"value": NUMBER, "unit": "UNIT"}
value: {"value": 2800, "unit": "rpm"}
